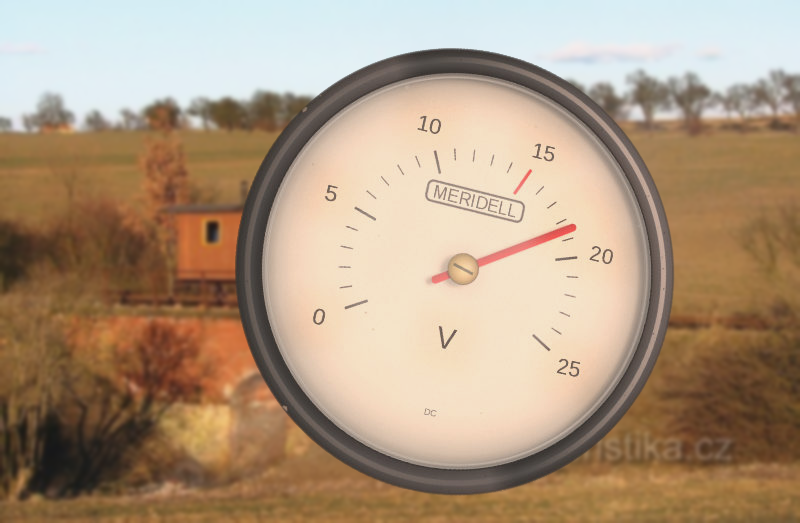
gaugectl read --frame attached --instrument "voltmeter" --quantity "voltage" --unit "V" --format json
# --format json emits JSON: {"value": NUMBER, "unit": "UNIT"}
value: {"value": 18.5, "unit": "V"}
